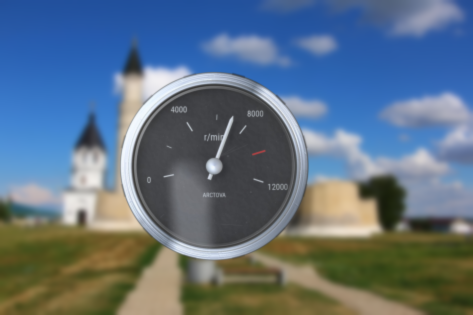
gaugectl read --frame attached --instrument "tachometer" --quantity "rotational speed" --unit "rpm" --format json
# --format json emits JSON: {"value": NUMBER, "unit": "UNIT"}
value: {"value": 7000, "unit": "rpm"}
